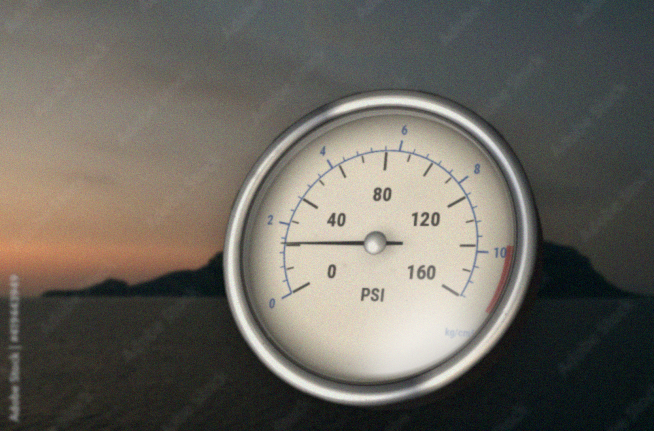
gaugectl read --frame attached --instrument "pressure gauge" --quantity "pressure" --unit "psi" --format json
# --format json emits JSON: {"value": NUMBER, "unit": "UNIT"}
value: {"value": 20, "unit": "psi"}
